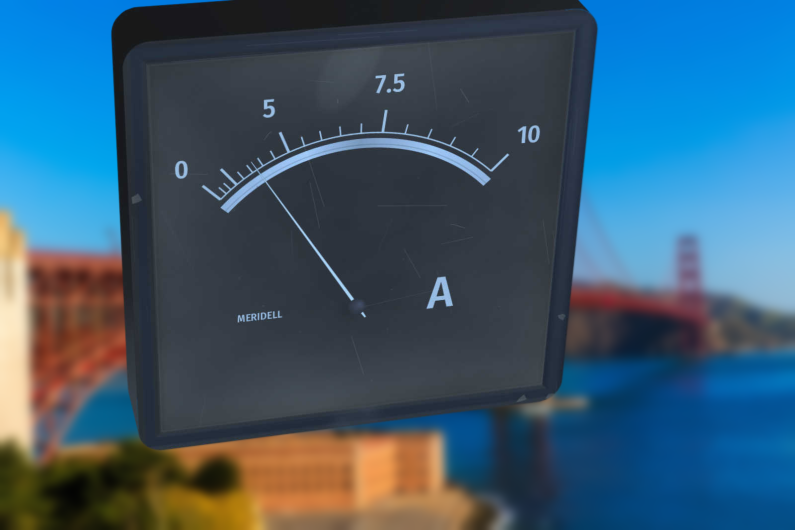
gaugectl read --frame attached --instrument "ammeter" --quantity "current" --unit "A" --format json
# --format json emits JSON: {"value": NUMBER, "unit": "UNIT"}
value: {"value": 3.75, "unit": "A"}
